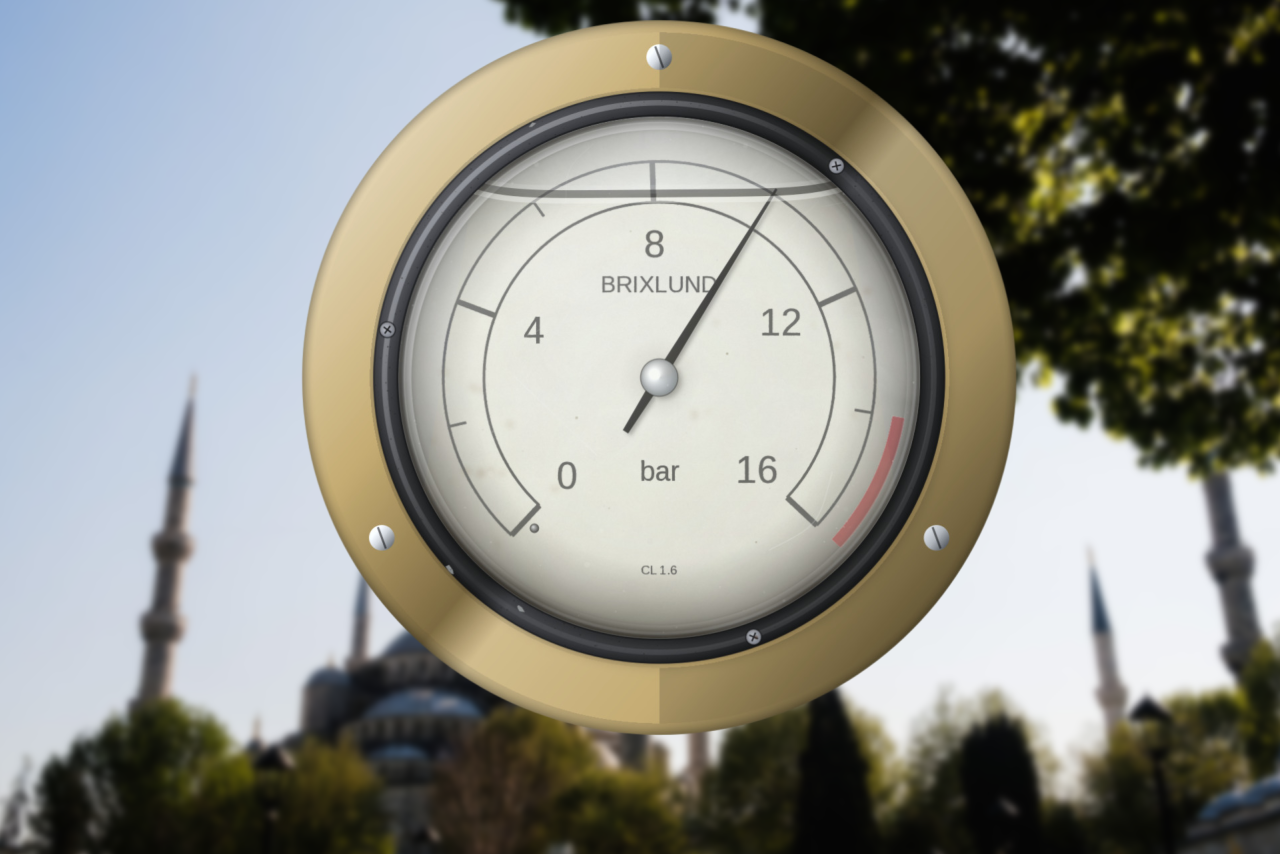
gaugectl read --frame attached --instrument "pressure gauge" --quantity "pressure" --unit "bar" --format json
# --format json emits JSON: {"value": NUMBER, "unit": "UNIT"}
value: {"value": 10, "unit": "bar"}
